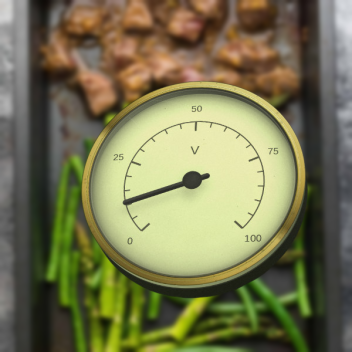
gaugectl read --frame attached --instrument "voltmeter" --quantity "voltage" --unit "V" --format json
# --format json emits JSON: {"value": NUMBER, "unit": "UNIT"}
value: {"value": 10, "unit": "V"}
